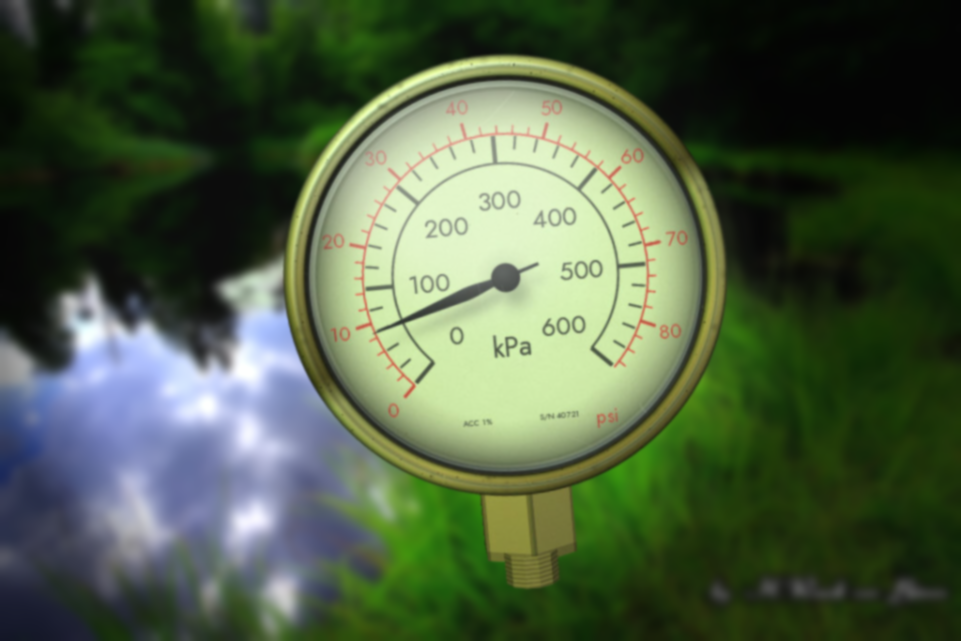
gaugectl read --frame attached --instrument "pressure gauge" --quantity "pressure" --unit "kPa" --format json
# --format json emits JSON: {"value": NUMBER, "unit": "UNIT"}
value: {"value": 60, "unit": "kPa"}
